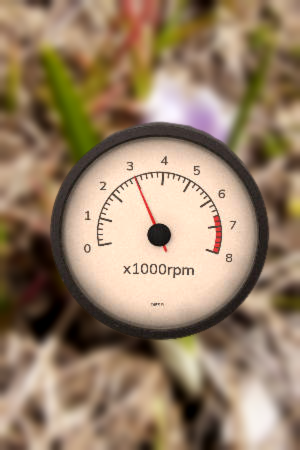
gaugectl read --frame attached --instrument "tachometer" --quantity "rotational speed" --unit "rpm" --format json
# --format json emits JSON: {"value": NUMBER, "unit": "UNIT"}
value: {"value": 3000, "unit": "rpm"}
